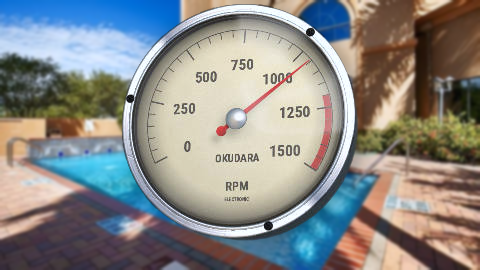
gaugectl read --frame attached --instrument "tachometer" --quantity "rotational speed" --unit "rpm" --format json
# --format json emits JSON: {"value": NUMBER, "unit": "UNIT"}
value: {"value": 1050, "unit": "rpm"}
